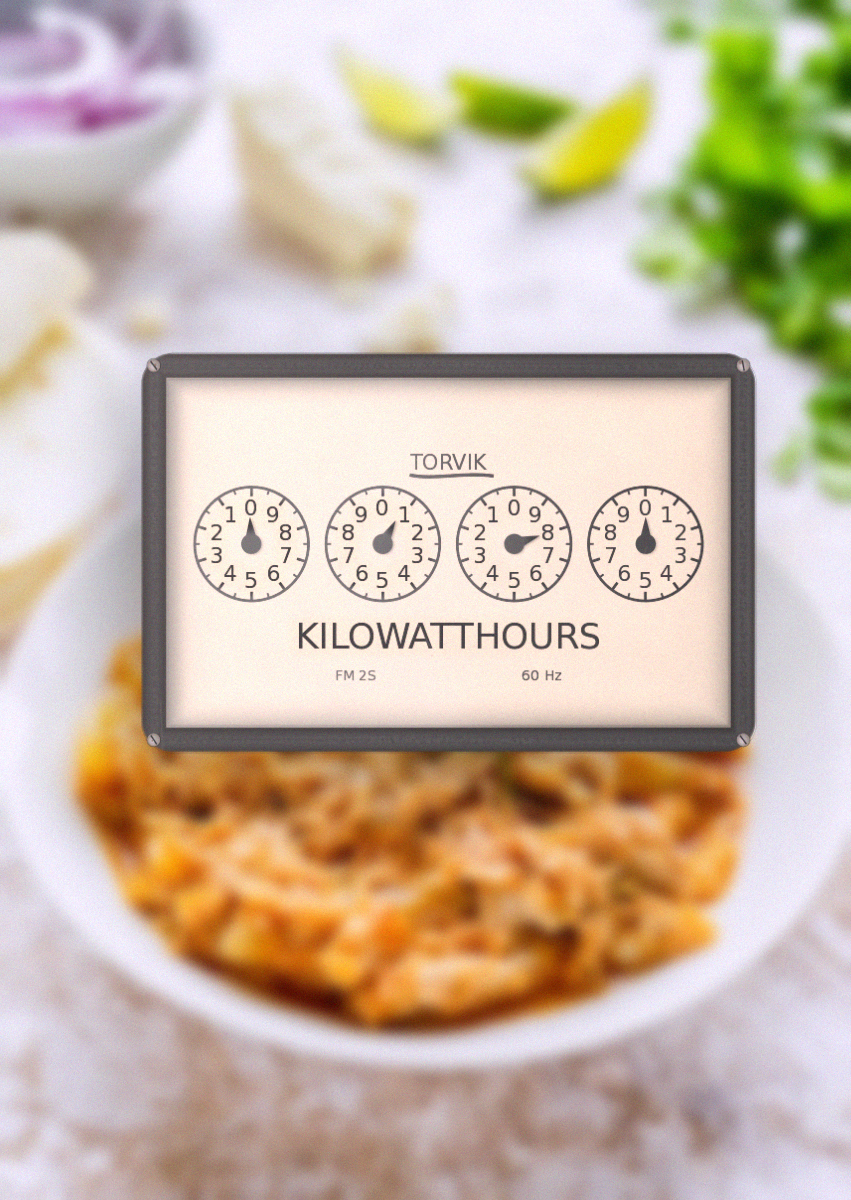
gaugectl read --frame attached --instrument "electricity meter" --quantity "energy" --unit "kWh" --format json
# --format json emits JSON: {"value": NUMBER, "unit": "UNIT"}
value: {"value": 80, "unit": "kWh"}
